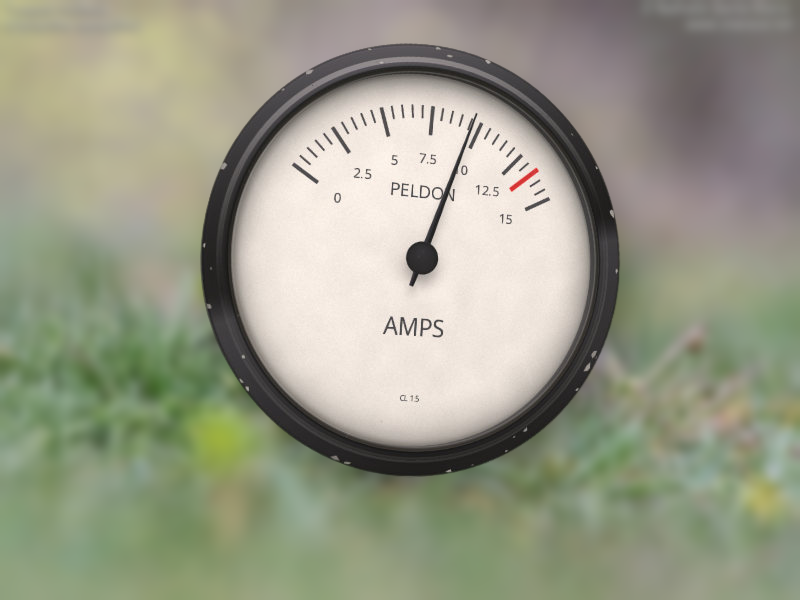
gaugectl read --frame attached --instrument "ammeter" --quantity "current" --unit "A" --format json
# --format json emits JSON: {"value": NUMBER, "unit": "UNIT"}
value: {"value": 9.5, "unit": "A"}
